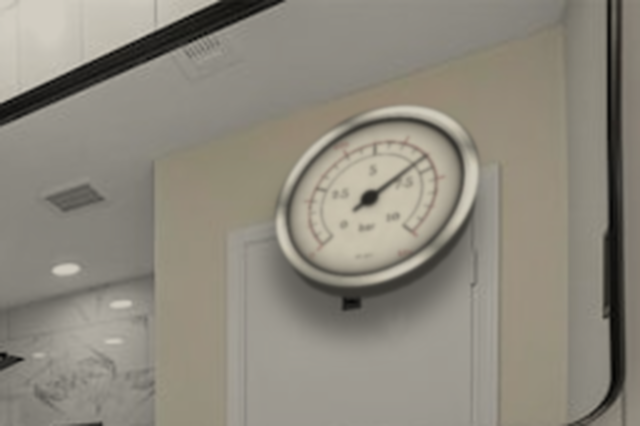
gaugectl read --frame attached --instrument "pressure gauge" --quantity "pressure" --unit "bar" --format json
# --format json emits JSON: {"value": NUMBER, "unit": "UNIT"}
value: {"value": 7, "unit": "bar"}
